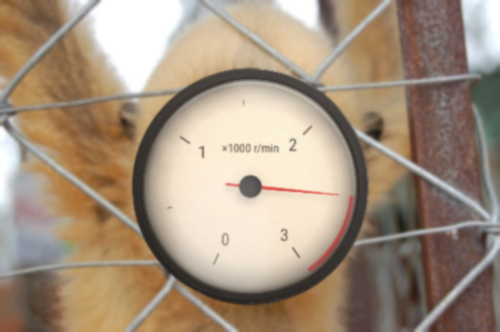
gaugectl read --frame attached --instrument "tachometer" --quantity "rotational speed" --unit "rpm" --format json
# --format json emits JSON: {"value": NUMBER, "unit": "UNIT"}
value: {"value": 2500, "unit": "rpm"}
